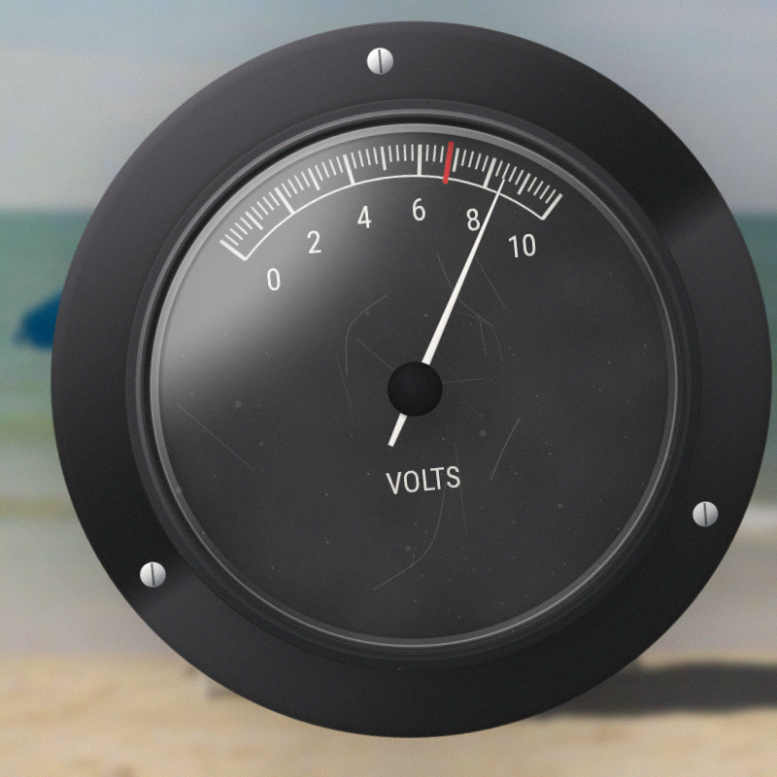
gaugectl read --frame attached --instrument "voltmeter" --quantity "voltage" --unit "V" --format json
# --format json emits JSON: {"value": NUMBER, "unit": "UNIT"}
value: {"value": 8.4, "unit": "V"}
